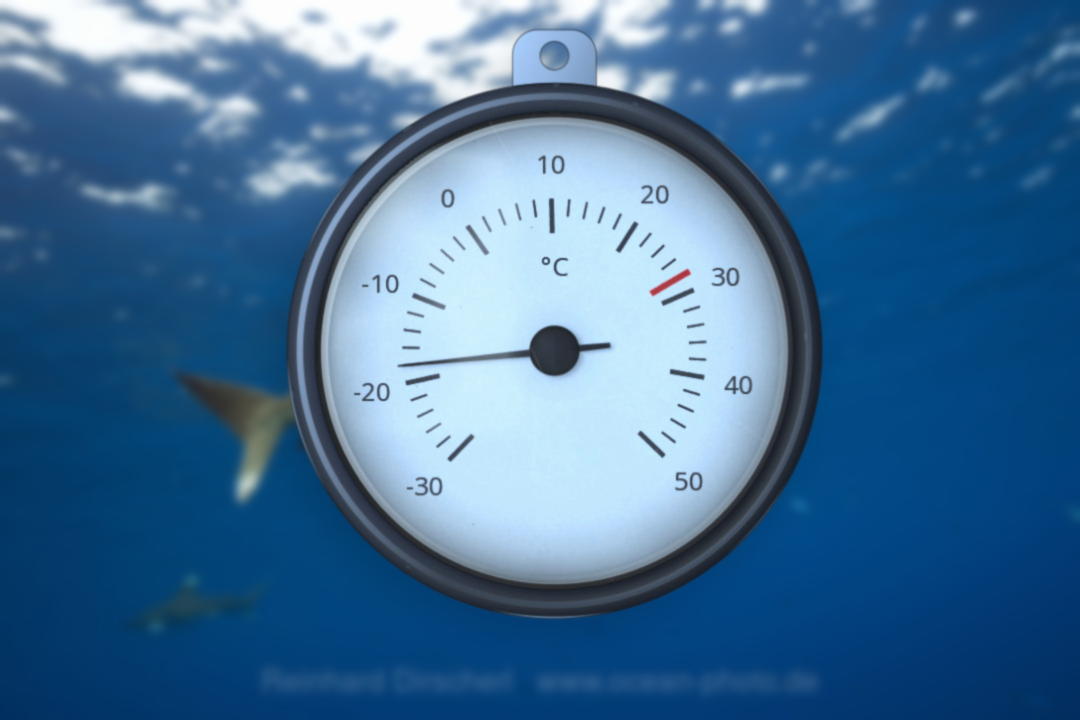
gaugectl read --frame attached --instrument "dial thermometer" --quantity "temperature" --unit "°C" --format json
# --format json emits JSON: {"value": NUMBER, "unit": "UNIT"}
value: {"value": -18, "unit": "°C"}
